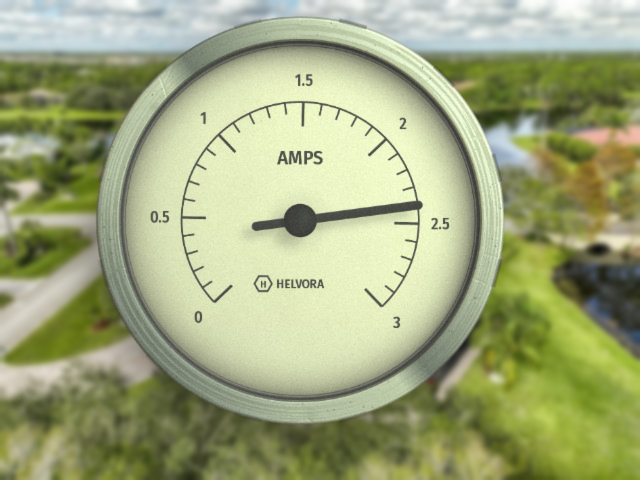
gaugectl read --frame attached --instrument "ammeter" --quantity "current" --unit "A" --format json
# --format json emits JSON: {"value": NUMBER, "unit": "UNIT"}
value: {"value": 2.4, "unit": "A"}
